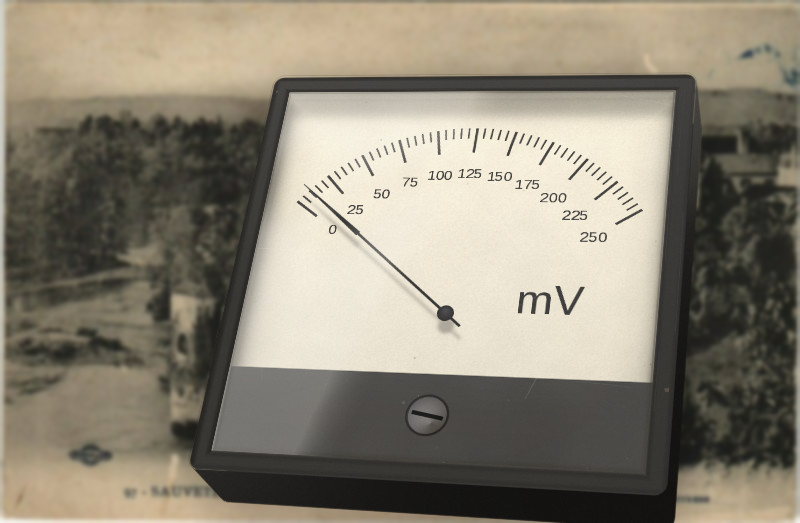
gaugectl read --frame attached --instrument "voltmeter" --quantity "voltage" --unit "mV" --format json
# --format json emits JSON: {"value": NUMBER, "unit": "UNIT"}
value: {"value": 10, "unit": "mV"}
